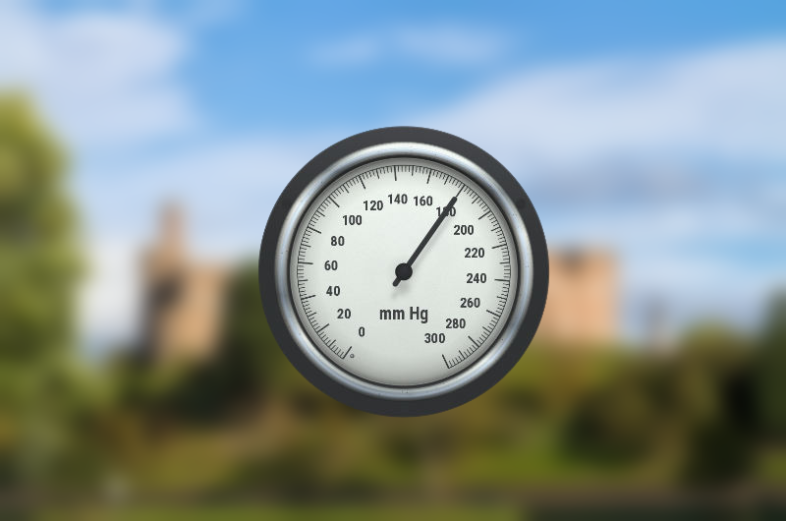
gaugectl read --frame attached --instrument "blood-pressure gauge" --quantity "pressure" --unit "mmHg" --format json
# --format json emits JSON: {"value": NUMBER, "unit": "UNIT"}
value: {"value": 180, "unit": "mmHg"}
